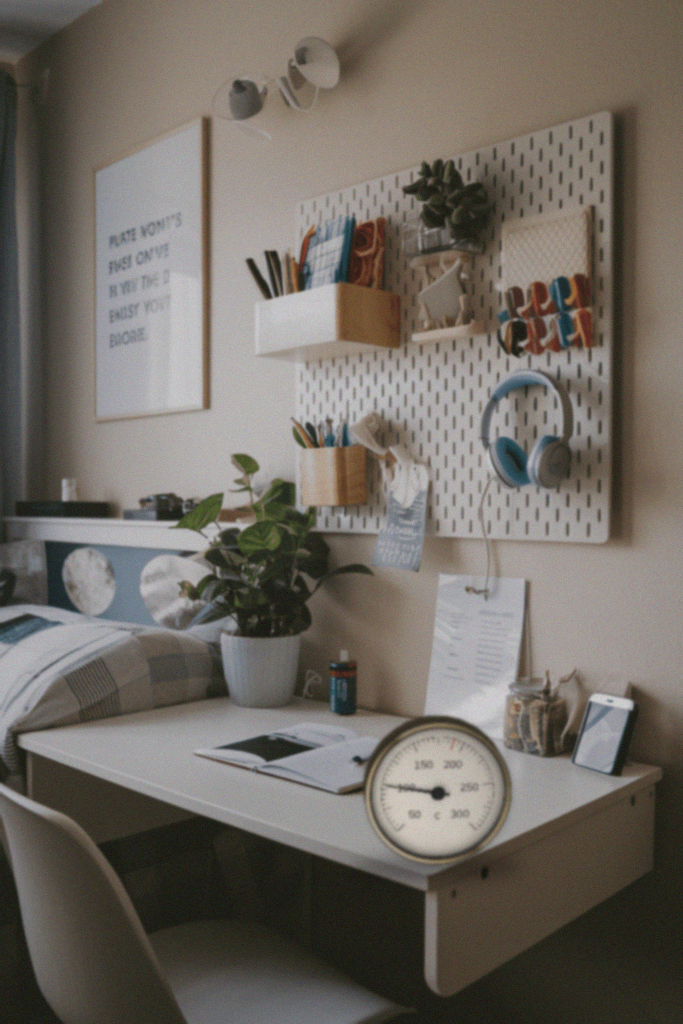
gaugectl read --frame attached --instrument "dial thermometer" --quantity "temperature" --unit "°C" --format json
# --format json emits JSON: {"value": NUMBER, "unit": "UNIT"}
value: {"value": 100, "unit": "°C"}
